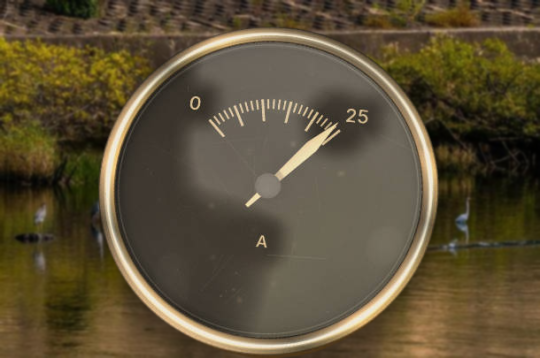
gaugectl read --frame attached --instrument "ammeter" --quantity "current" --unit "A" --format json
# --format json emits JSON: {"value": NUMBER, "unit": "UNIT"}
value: {"value": 24, "unit": "A"}
